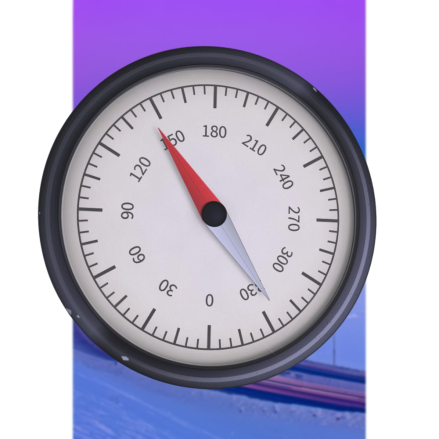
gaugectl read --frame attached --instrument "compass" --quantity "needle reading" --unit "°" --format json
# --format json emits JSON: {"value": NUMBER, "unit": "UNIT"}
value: {"value": 145, "unit": "°"}
